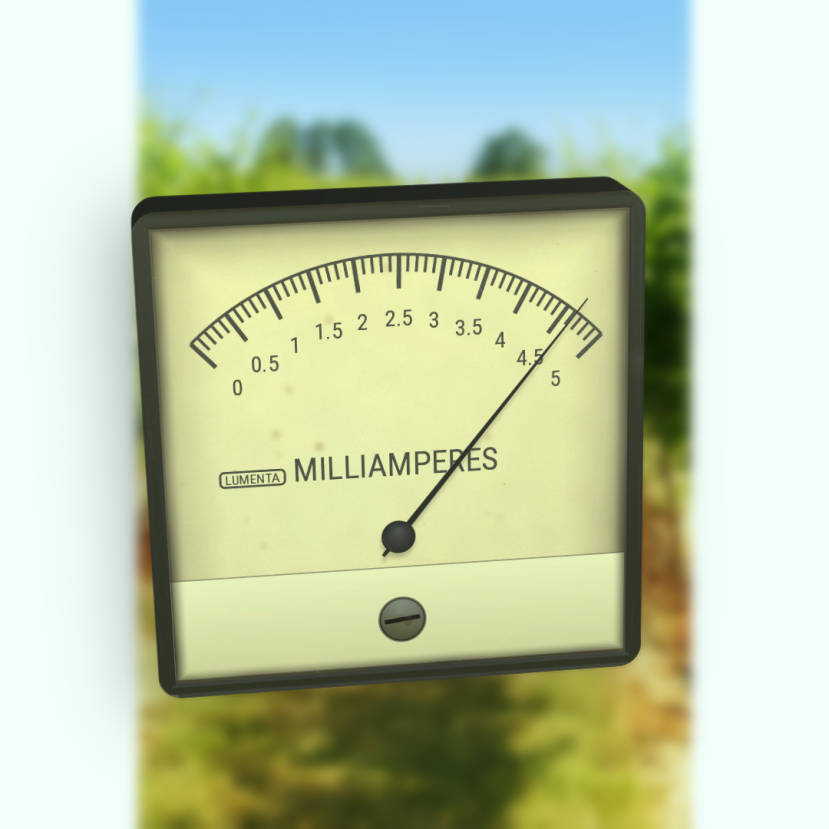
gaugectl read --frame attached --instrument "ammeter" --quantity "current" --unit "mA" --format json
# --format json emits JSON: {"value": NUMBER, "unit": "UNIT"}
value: {"value": 4.6, "unit": "mA"}
